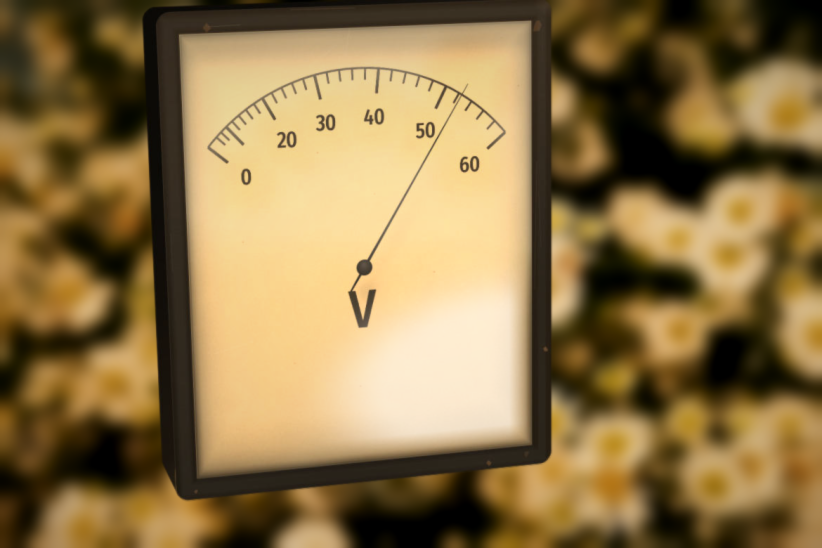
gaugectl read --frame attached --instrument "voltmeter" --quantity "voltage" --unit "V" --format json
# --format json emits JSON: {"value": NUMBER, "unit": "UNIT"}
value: {"value": 52, "unit": "V"}
